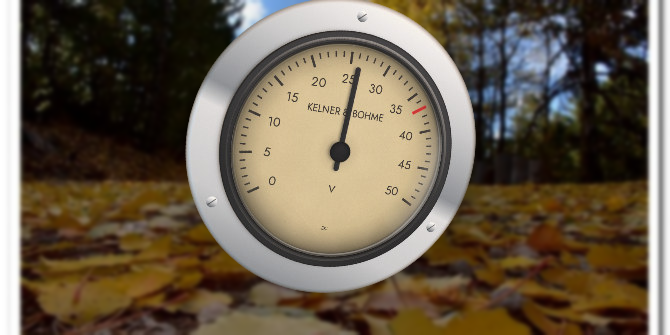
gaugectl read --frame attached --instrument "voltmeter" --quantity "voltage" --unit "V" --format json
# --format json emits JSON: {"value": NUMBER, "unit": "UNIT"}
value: {"value": 26, "unit": "V"}
